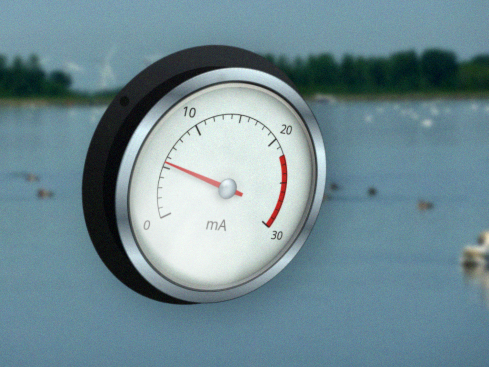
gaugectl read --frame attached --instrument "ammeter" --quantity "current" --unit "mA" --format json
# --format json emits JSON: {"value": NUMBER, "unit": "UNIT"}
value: {"value": 5.5, "unit": "mA"}
